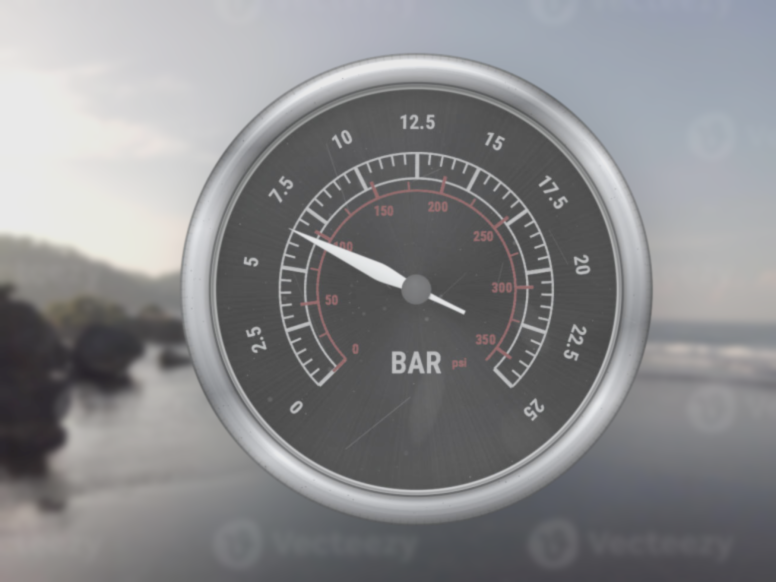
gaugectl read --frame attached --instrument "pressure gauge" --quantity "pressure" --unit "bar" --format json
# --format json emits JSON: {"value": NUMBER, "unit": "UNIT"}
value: {"value": 6.5, "unit": "bar"}
